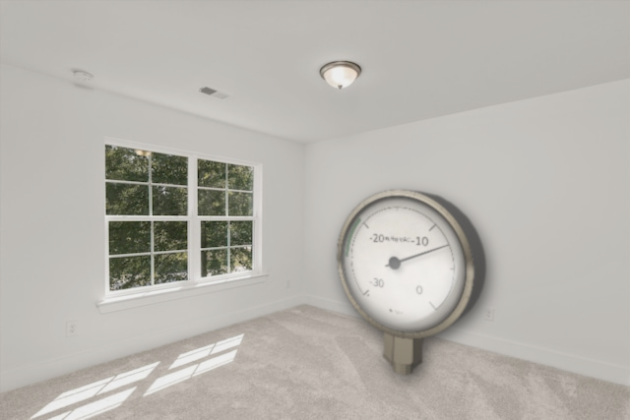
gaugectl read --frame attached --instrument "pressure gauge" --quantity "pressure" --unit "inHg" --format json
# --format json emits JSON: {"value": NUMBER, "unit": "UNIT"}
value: {"value": -7.5, "unit": "inHg"}
